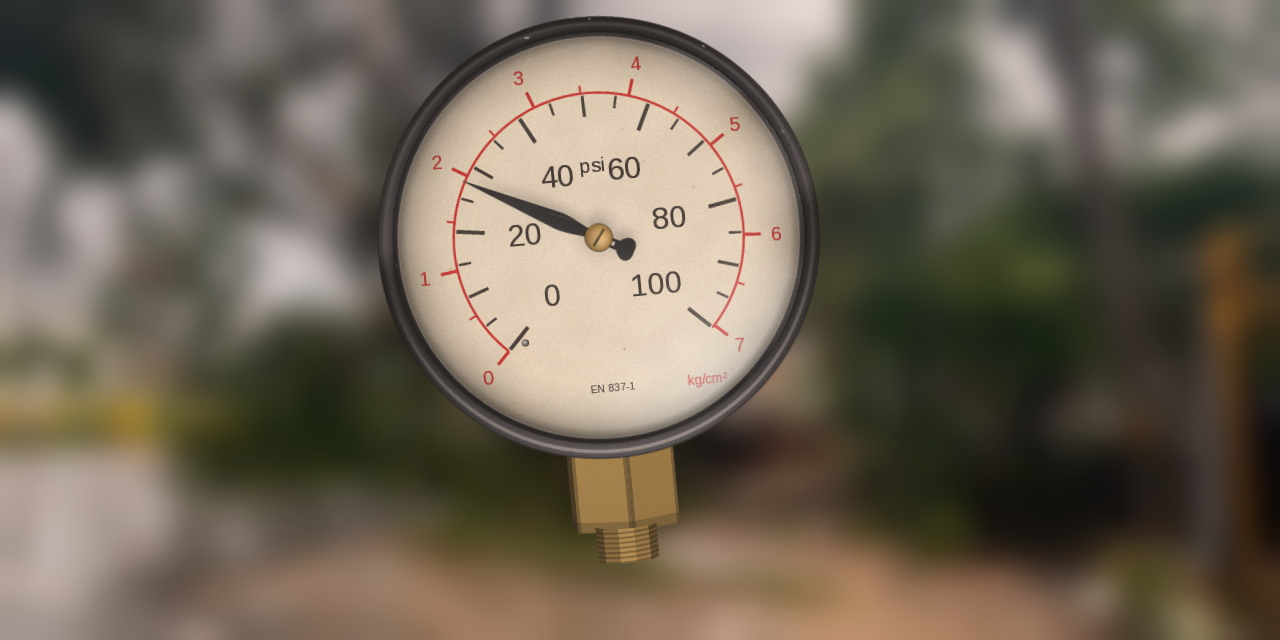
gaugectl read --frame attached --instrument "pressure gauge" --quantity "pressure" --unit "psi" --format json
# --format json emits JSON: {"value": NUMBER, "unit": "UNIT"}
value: {"value": 27.5, "unit": "psi"}
